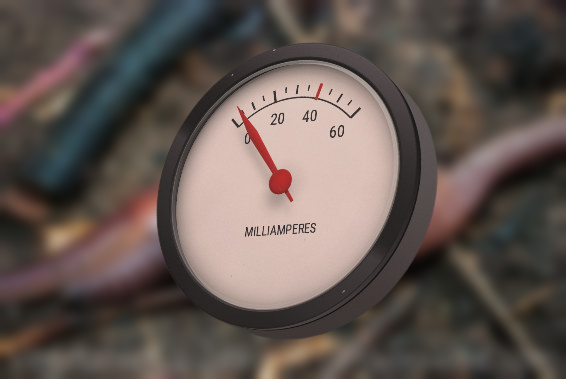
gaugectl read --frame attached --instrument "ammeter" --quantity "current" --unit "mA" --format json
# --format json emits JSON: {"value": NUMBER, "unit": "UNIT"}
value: {"value": 5, "unit": "mA"}
